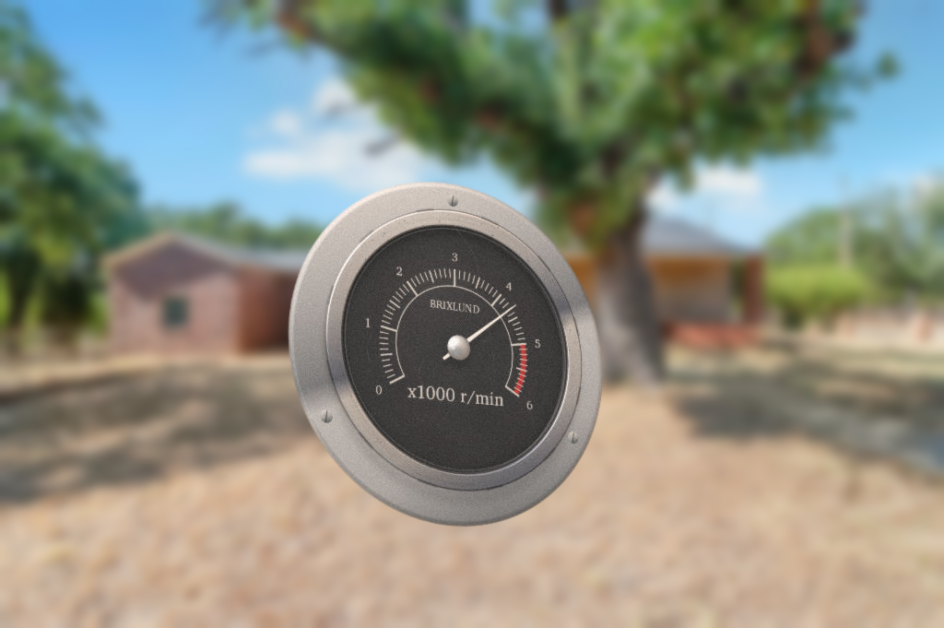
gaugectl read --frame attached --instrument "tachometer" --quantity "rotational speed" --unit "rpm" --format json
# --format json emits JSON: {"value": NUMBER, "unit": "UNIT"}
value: {"value": 4300, "unit": "rpm"}
